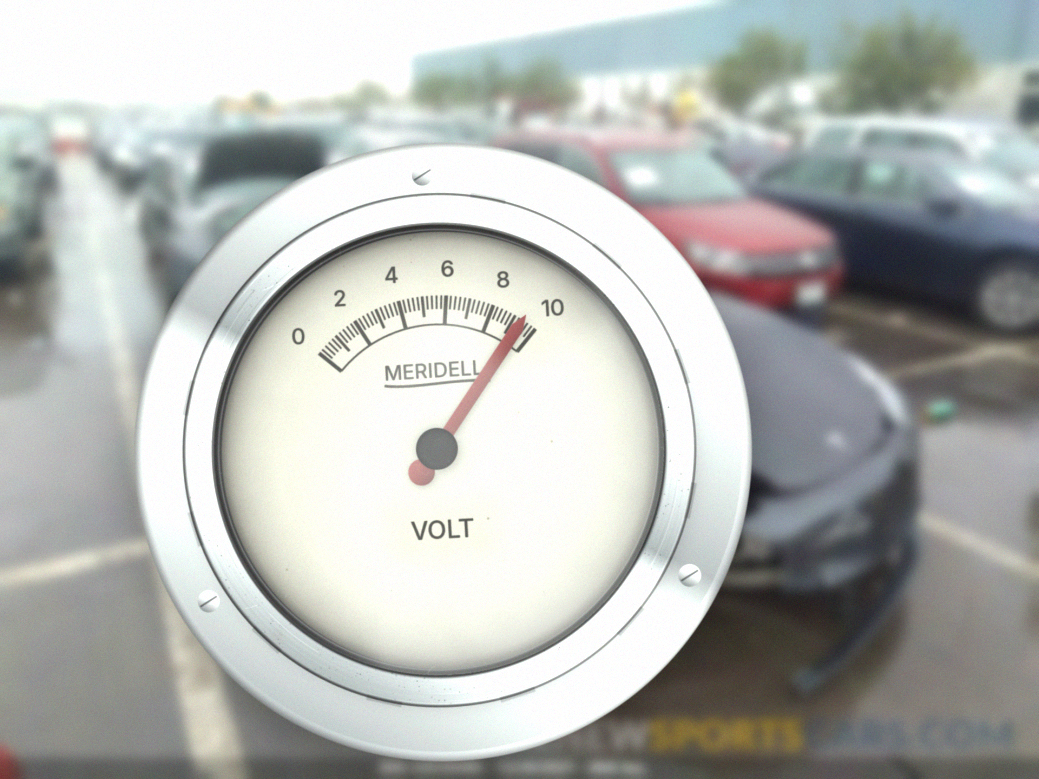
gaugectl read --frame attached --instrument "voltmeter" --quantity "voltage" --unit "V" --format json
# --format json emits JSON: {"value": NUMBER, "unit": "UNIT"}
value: {"value": 9.4, "unit": "V"}
